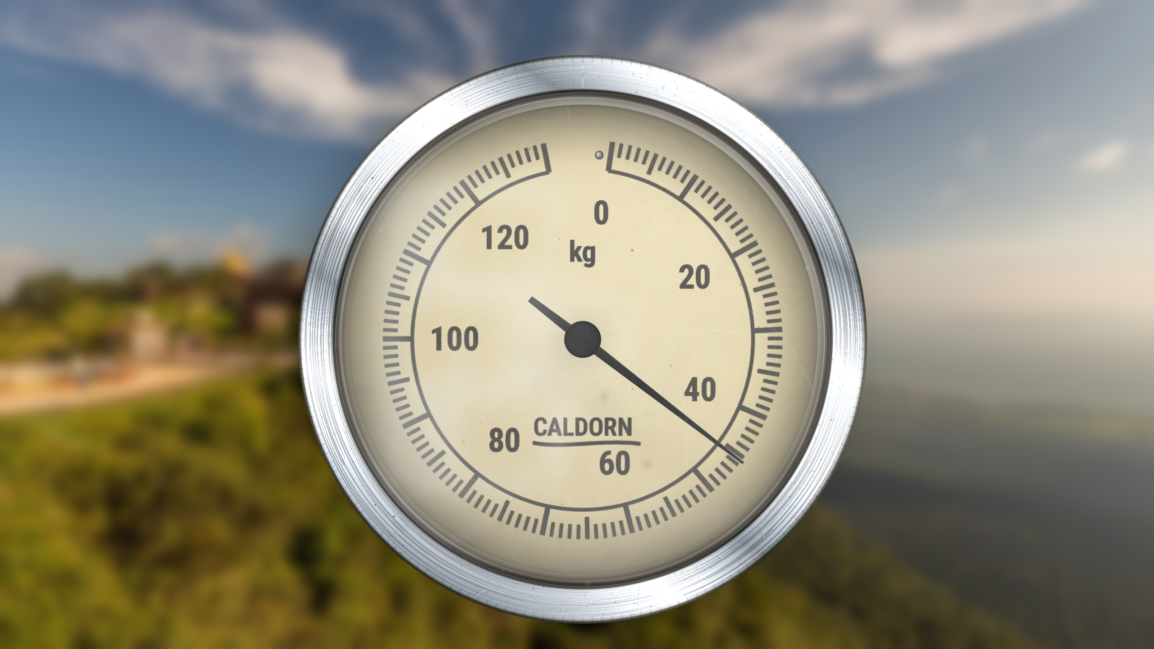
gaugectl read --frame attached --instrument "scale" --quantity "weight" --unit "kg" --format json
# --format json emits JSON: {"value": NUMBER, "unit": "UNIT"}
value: {"value": 45.5, "unit": "kg"}
